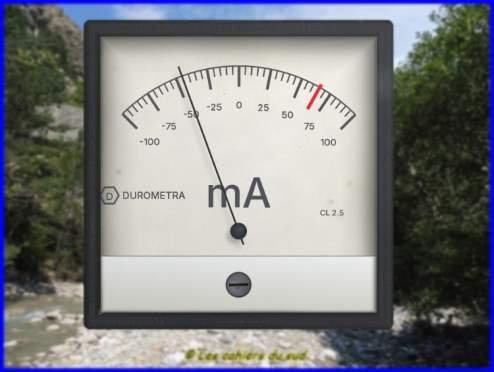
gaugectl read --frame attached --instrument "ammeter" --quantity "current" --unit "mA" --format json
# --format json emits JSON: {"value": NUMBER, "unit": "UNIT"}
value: {"value": -45, "unit": "mA"}
